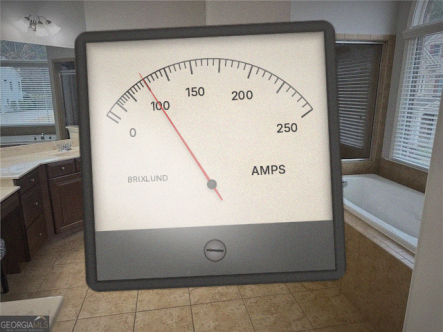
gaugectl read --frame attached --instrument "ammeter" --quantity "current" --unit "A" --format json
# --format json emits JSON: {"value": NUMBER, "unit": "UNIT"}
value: {"value": 100, "unit": "A"}
